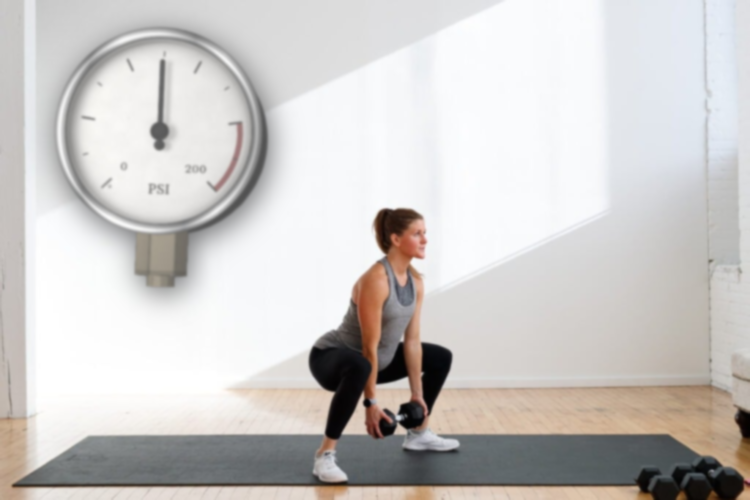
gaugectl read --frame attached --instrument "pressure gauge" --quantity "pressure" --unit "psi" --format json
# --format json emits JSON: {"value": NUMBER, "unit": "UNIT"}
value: {"value": 100, "unit": "psi"}
